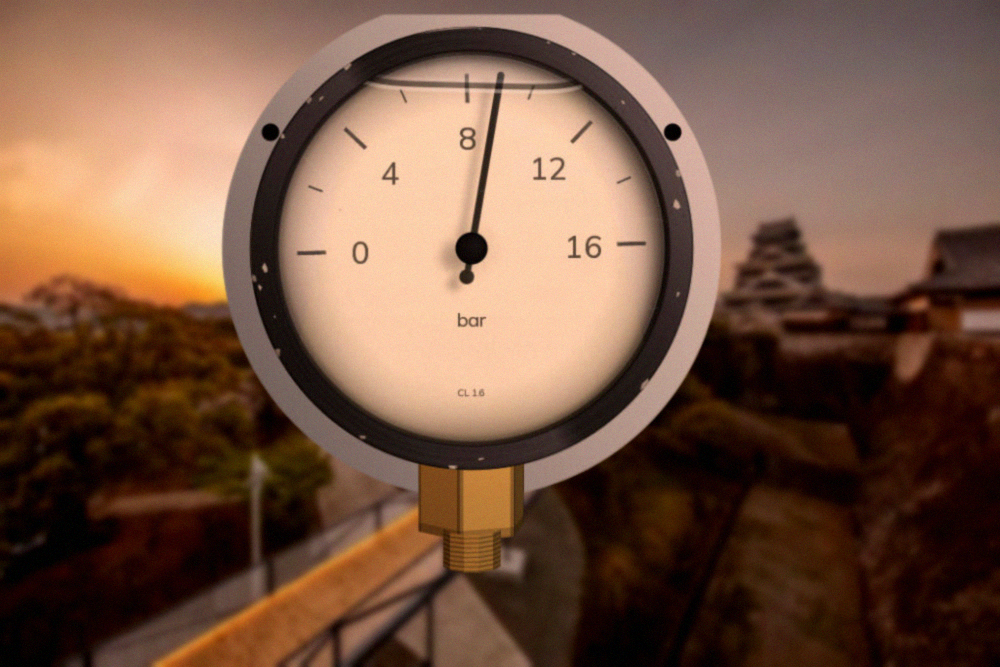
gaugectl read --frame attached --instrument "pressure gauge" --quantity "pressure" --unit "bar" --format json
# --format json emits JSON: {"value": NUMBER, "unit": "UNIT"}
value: {"value": 9, "unit": "bar"}
